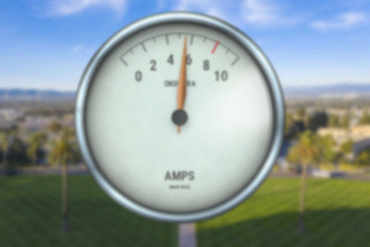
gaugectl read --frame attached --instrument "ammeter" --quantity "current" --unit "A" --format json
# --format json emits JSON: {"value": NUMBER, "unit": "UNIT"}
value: {"value": 5.5, "unit": "A"}
